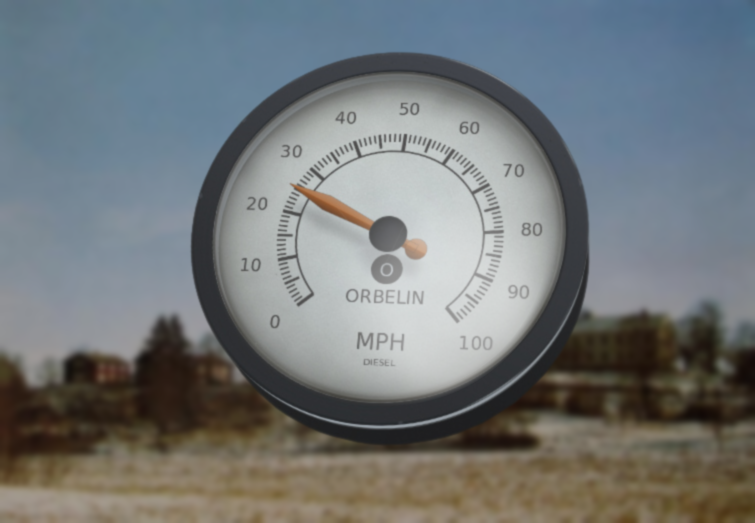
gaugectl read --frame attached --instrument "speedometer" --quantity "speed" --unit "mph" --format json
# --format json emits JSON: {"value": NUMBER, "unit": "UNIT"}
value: {"value": 25, "unit": "mph"}
